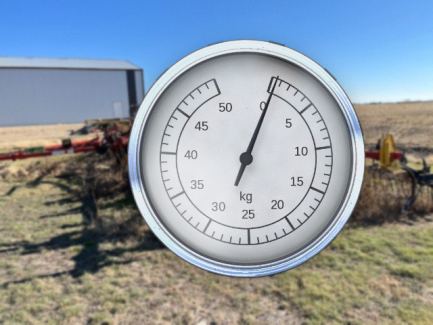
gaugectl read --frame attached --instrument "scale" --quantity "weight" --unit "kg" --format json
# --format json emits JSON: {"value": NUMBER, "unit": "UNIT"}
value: {"value": 0.5, "unit": "kg"}
